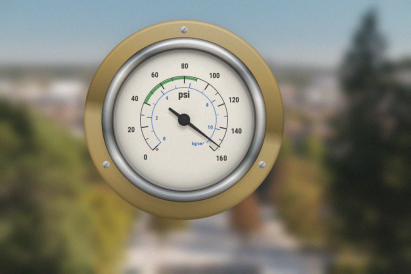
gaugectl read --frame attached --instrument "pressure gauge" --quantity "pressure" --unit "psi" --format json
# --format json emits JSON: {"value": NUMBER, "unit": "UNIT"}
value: {"value": 155, "unit": "psi"}
